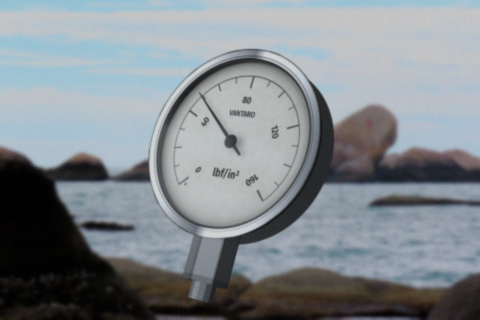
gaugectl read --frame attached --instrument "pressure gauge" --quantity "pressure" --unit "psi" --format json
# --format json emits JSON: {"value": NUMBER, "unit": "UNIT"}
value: {"value": 50, "unit": "psi"}
